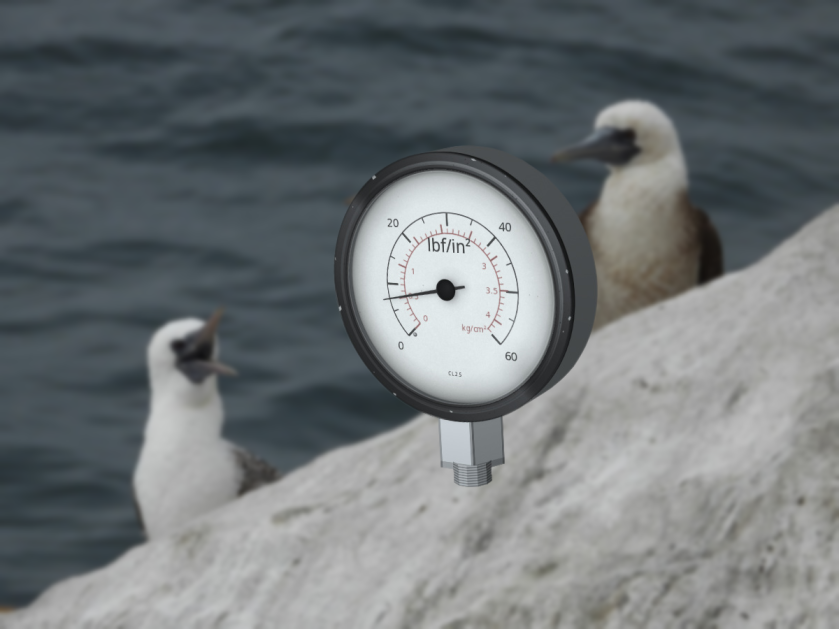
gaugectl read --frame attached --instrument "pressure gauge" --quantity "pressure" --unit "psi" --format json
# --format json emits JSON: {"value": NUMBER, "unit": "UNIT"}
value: {"value": 7.5, "unit": "psi"}
